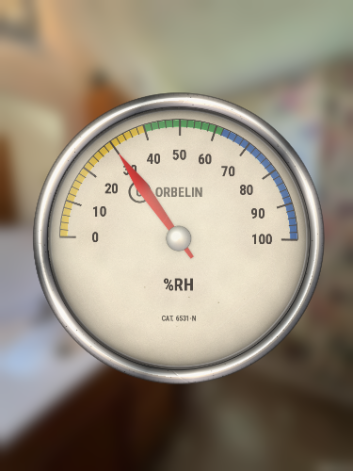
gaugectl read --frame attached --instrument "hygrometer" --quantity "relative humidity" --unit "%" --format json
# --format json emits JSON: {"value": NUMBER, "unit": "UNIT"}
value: {"value": 30, "unit": "%"}
